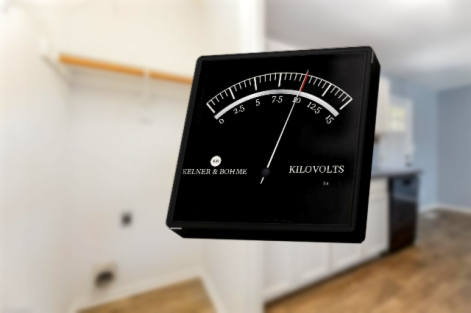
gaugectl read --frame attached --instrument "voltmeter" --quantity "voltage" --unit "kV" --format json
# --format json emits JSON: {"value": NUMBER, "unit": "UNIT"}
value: {"value": 10, "unit": "kV"}
